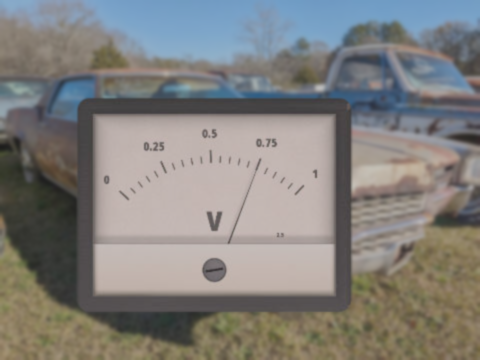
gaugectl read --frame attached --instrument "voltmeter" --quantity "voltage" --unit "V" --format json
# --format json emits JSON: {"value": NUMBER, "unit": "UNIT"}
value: {"value": 0.75, "unit": "V"}
